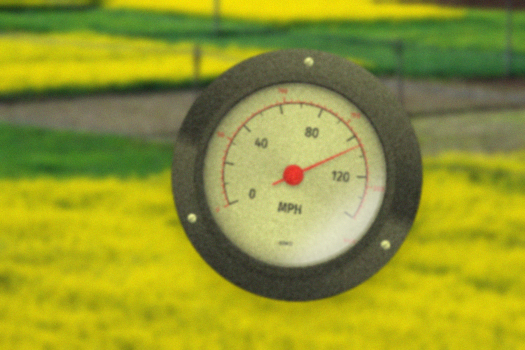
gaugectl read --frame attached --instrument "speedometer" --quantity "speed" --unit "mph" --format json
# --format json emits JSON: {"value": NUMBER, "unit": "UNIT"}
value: {"value": 105, "unit": "mph"}
